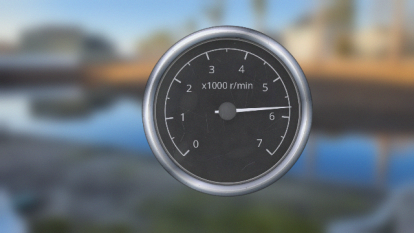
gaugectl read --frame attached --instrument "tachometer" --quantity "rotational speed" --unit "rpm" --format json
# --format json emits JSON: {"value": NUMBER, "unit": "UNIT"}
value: {"value": 5750, "unit": "rpm"}
